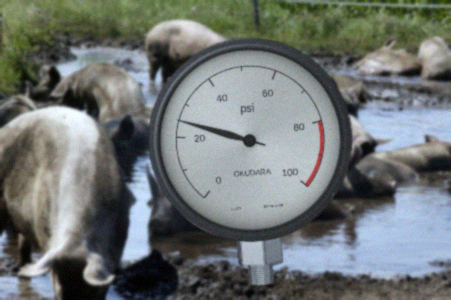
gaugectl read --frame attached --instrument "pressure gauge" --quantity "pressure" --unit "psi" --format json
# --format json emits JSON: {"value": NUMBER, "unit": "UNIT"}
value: {"value": 25, "unit": "psi"}
